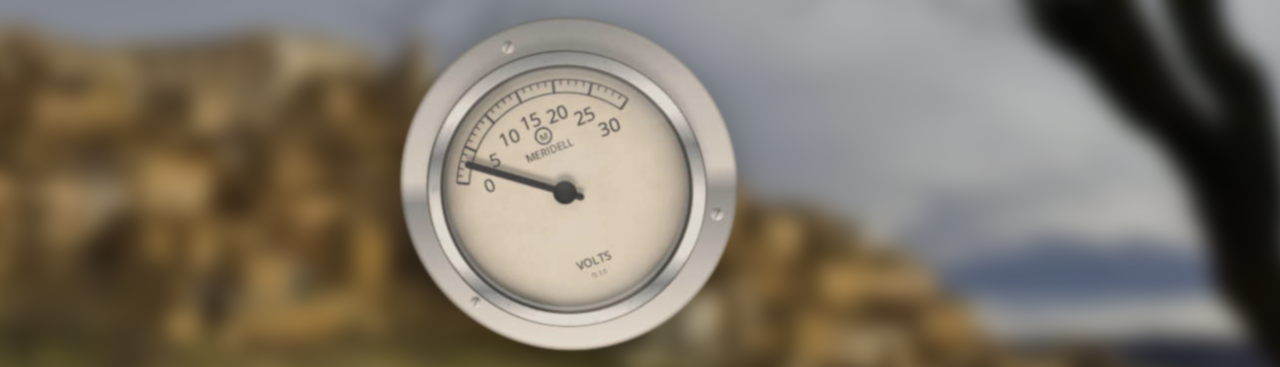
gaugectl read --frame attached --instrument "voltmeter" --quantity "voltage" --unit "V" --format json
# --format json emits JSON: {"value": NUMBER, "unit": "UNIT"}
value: {"value": 3, "unit": "V"}
